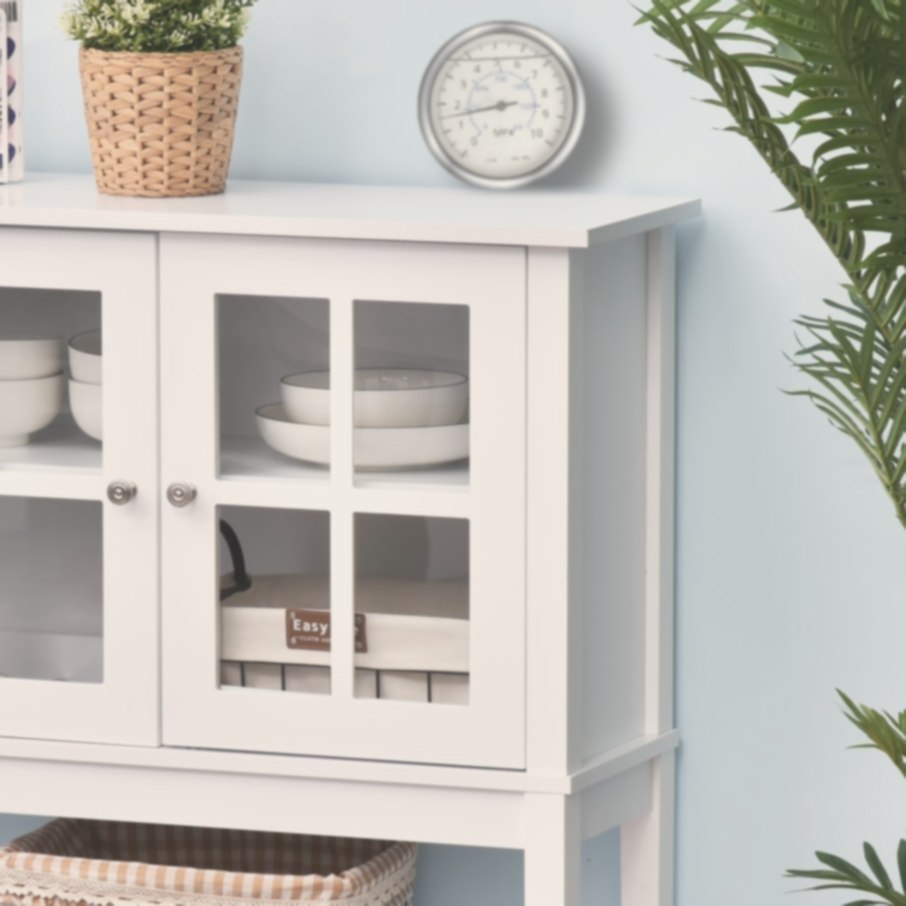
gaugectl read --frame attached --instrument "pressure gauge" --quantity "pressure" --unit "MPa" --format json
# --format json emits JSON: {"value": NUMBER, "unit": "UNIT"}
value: {"value": 1.5, "unit": "MPa"}
